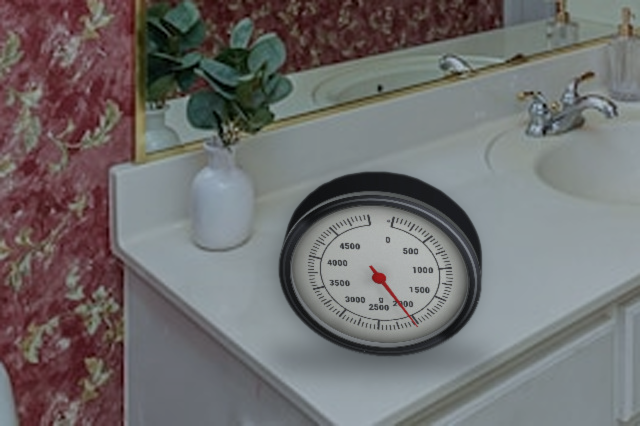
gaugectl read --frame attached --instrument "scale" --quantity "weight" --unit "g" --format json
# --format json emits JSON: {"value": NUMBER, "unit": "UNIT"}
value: {"value": 2000, "unit": "g"}
